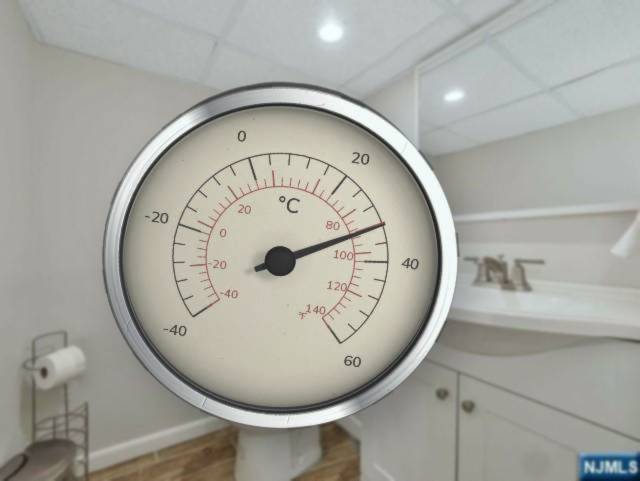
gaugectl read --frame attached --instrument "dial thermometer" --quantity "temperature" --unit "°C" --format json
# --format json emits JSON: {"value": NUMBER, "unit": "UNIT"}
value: {"value": 32, "unit": "°C"}
